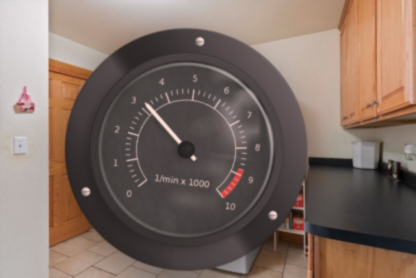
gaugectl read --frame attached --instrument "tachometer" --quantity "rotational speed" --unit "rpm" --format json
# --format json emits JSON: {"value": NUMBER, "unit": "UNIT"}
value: {"value": 3200, "unit": "rpm"}
